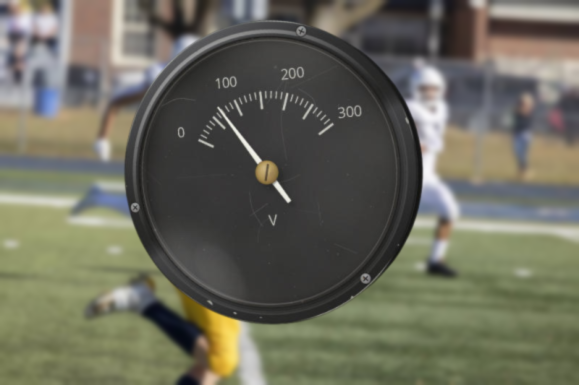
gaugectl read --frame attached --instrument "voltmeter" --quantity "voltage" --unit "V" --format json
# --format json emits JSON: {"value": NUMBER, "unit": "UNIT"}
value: {"value": 70, "unit": "V"}
